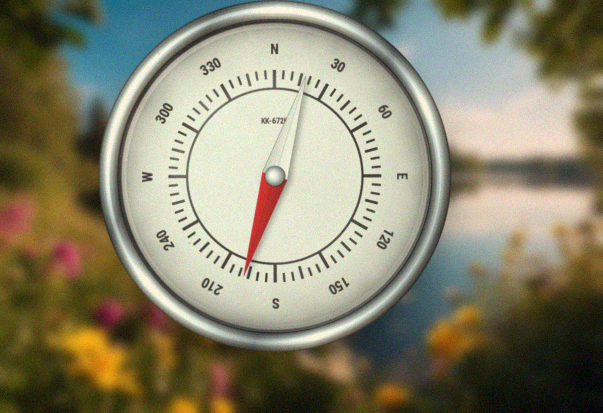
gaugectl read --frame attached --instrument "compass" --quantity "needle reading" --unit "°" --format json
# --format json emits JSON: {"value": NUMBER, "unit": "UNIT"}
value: {"value": 197.5, "unit": "°"}
